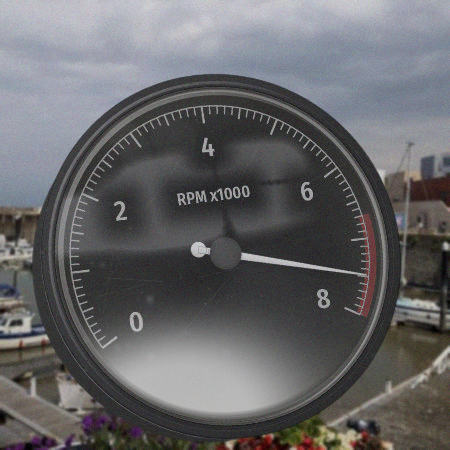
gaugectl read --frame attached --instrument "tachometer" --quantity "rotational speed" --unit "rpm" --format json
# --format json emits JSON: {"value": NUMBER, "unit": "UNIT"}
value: {"value": 7500, "unit": "rpm"}
